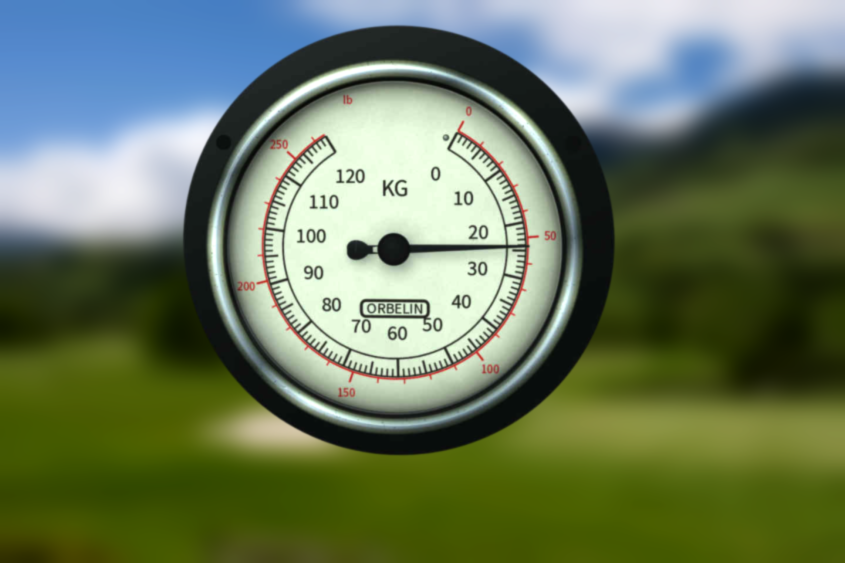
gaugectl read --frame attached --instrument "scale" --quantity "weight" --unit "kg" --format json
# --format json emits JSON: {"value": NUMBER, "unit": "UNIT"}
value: {"value": 24, "unit": "kg"}
